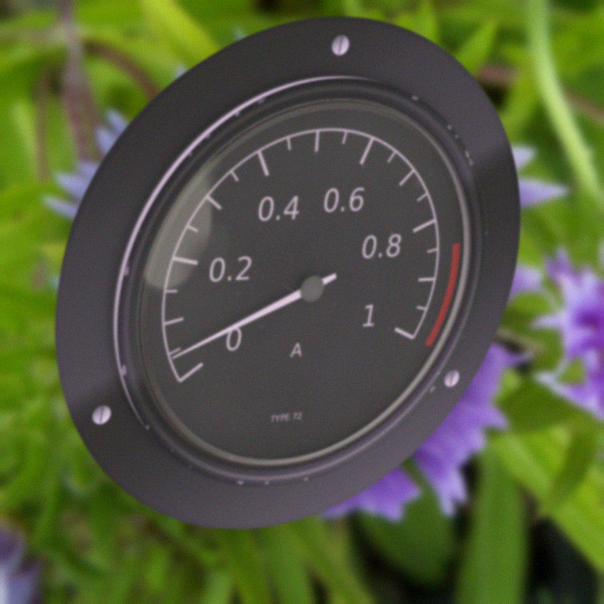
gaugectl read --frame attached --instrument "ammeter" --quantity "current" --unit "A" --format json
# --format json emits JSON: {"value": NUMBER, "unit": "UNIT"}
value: {"value": 0.05, "unit": "A"}
